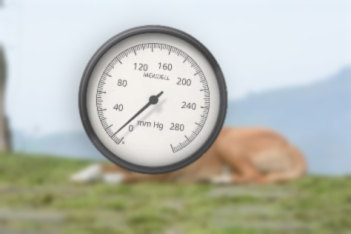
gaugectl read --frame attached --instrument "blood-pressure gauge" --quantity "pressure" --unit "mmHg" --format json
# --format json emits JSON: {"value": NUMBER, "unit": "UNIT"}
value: {"value": 10, "unit": "mmHg"}
